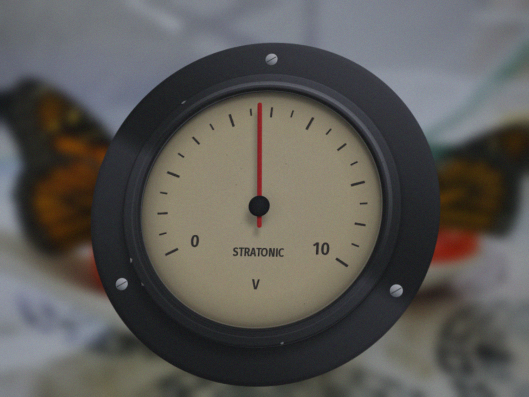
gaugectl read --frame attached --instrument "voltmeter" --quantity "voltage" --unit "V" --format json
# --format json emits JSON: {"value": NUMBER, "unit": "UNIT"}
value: {"value": 4.75, "unit": "V"}
